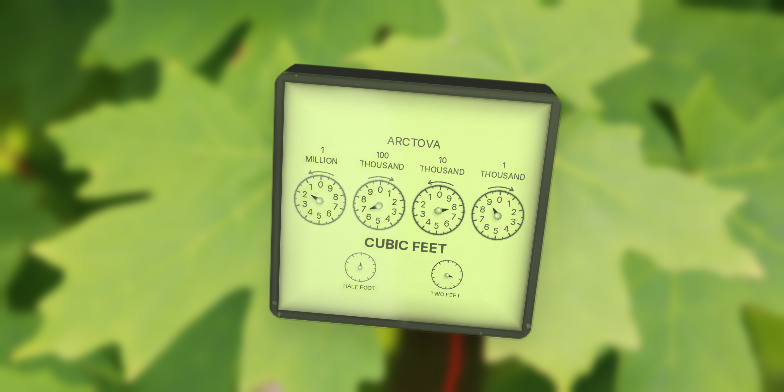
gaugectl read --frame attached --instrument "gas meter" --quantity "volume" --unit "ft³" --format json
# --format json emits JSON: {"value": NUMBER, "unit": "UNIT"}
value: {"value": 167900, "unit": "ft³"}
